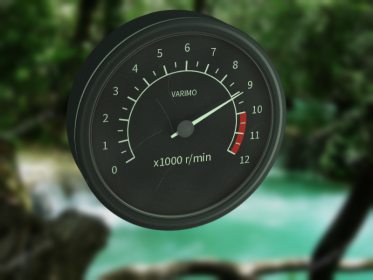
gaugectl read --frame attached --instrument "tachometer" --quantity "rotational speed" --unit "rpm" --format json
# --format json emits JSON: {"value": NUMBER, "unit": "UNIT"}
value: {"value": 9000, "unit": "rpm"}
